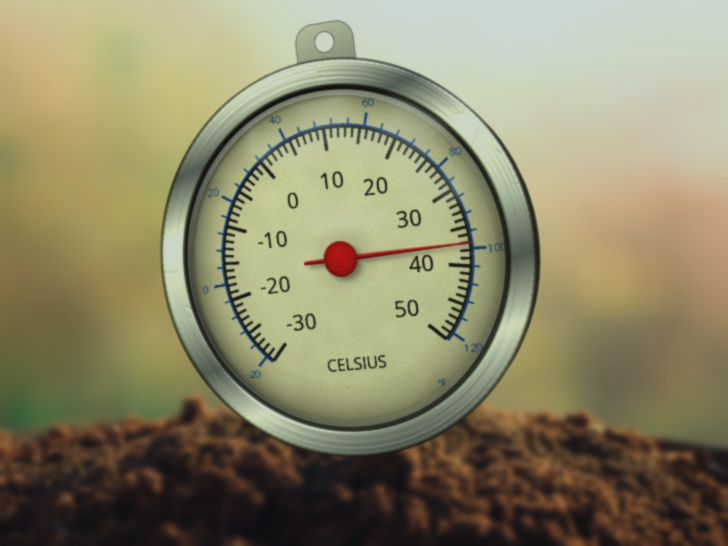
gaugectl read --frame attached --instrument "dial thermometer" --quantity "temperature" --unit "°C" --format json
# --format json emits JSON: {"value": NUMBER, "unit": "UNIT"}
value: {"value": 37, "unit": "°C"}
